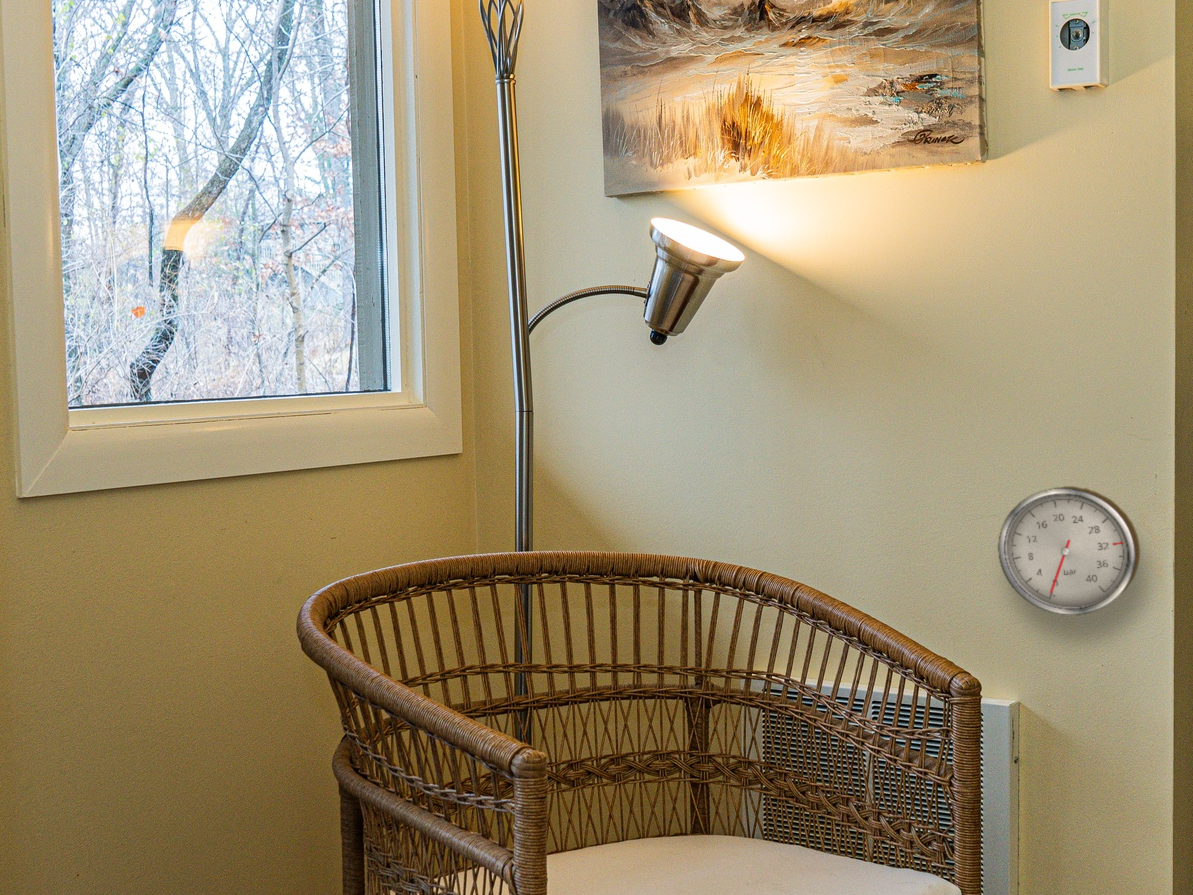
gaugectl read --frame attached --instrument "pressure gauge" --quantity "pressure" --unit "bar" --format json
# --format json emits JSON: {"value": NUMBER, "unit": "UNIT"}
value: {"value": 0, "unit": "bar"}
